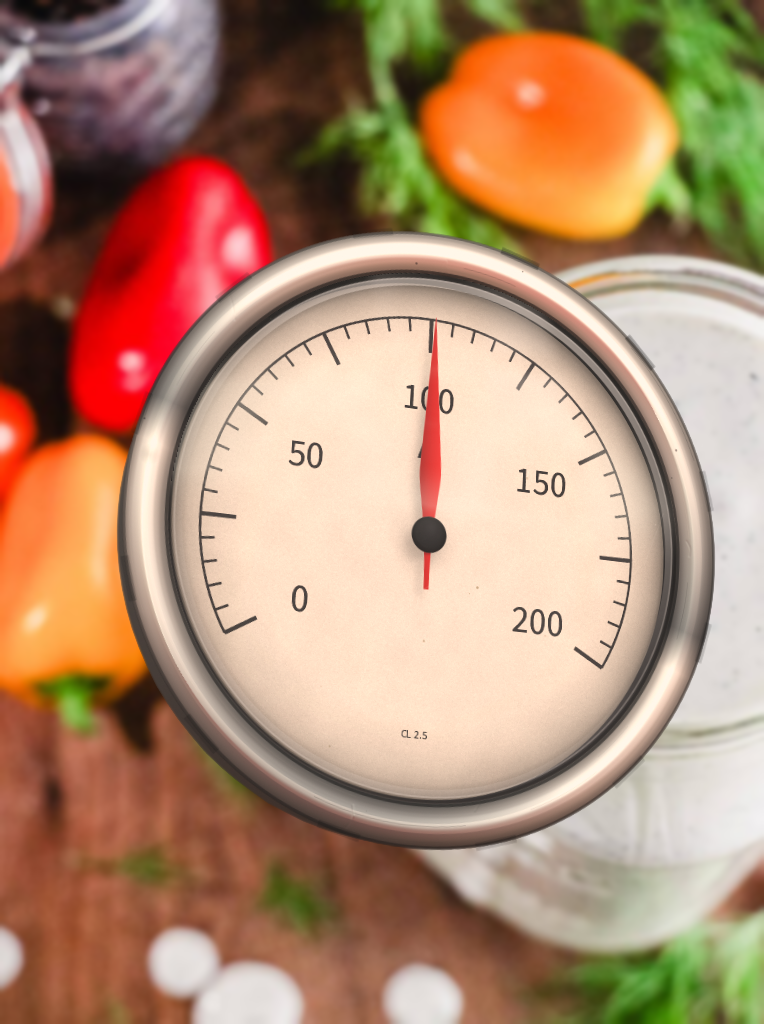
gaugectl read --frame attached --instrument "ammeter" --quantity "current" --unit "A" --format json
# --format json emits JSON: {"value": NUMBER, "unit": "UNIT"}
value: {"value": 100, "unit": "A"}
